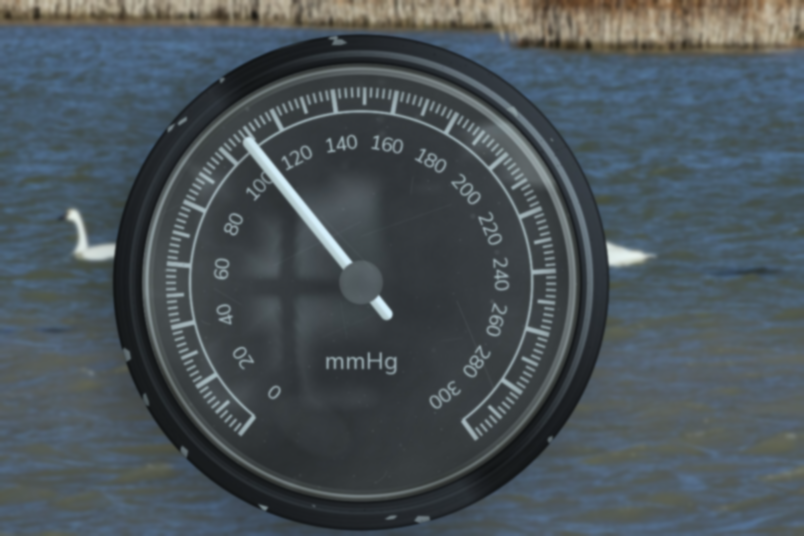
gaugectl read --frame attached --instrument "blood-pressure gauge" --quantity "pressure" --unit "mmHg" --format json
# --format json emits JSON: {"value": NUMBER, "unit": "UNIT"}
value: {"value": 108, "unit": "mmHg"}
